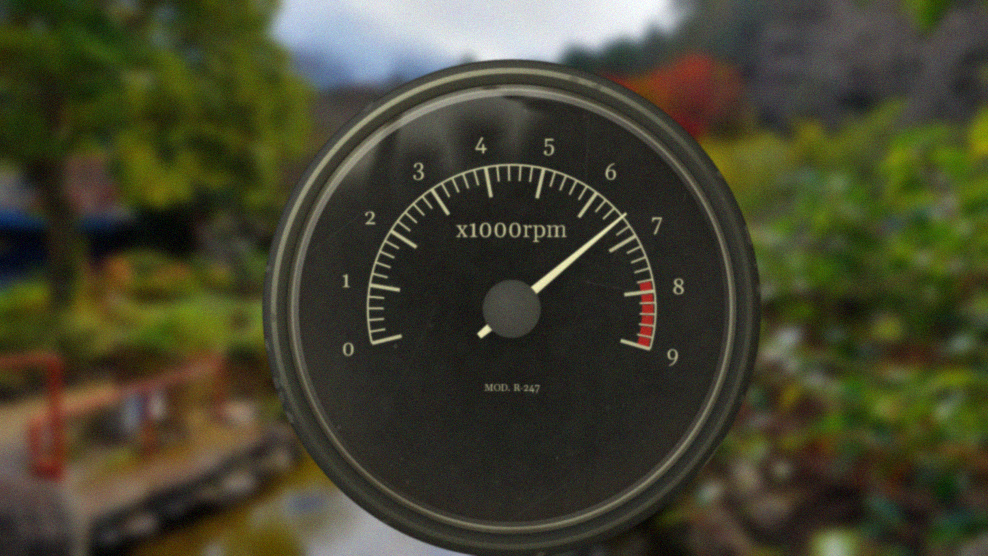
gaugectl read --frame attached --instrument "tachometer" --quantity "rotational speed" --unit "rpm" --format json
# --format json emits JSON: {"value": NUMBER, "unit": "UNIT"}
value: {"value": 6600, "unit": "rpm"}
